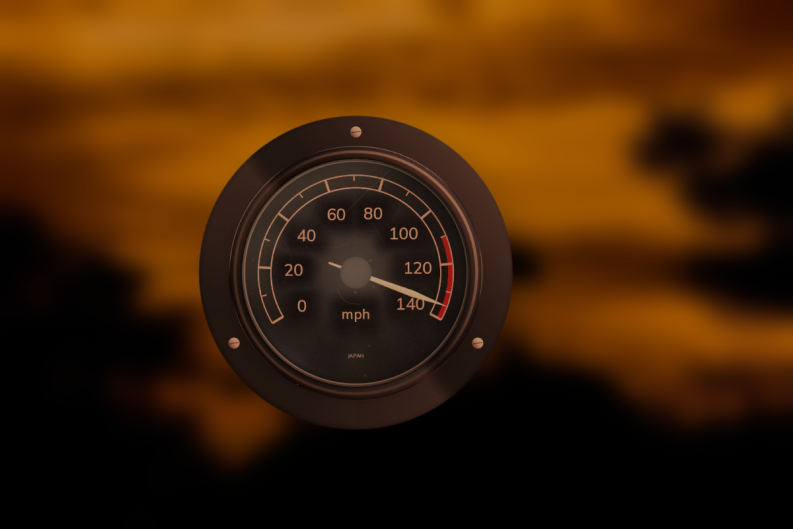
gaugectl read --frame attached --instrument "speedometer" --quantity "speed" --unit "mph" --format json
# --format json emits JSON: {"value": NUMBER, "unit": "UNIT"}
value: {"value": 135, "unit": "mph"}
